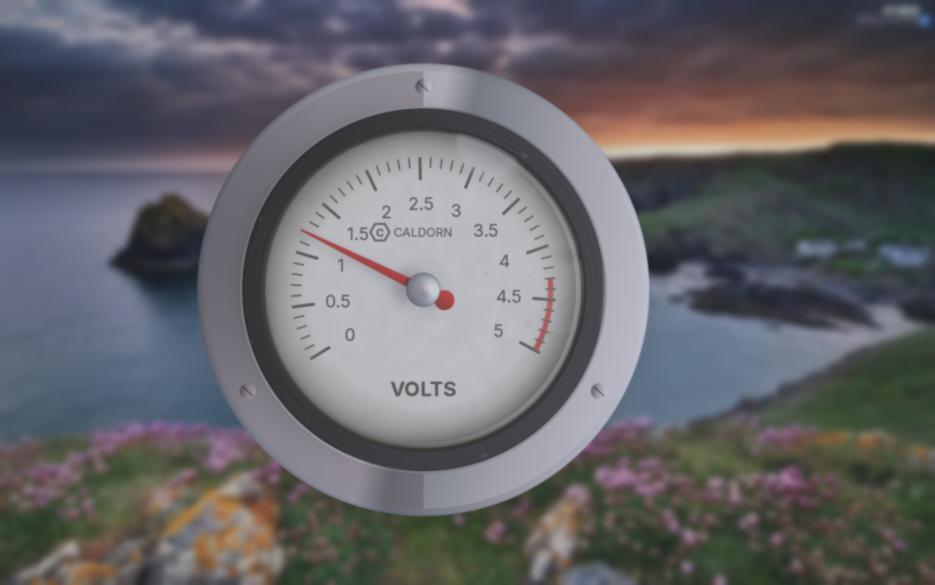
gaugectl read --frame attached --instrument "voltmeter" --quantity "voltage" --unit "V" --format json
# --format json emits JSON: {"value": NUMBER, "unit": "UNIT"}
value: {"value": 1.2, "unit": "V"}
